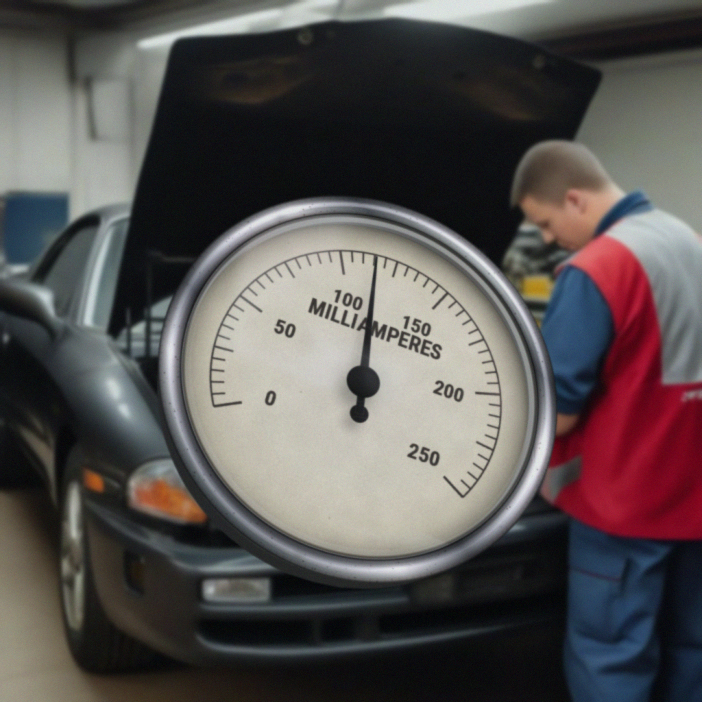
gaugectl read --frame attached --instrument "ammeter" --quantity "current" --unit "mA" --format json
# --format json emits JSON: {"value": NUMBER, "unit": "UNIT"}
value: {"value": 115, "unit": "mA"}
